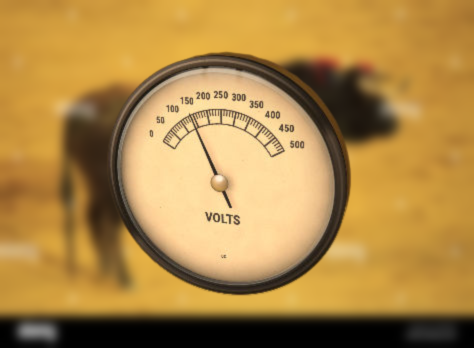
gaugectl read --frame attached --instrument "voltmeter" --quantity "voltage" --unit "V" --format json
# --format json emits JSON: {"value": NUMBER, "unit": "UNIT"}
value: {"value": 150, "unit": "V"}
